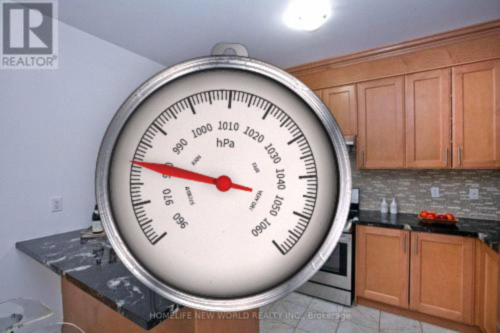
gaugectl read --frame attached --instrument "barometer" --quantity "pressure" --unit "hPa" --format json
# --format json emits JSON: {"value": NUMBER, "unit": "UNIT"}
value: {"value": 980, "unit": "hPa"}
